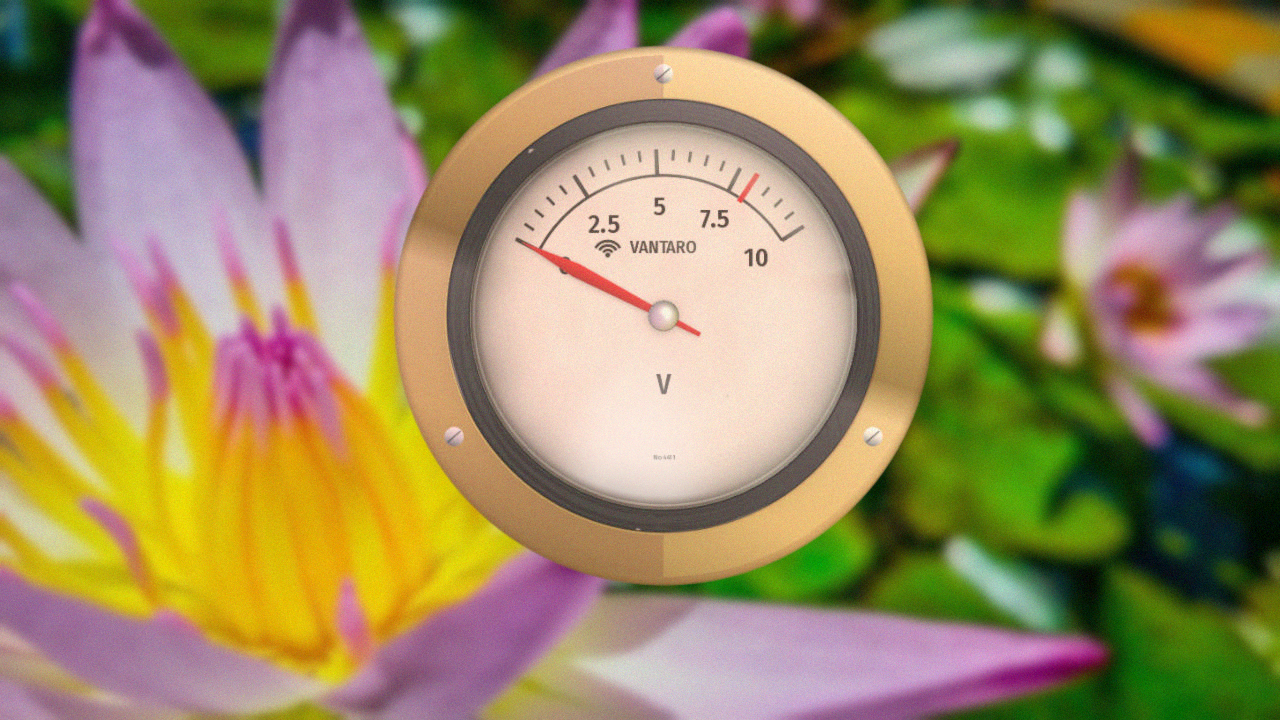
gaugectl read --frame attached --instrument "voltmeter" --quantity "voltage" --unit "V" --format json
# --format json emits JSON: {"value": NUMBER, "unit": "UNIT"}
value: {"value": 0, "unit": "V"}
